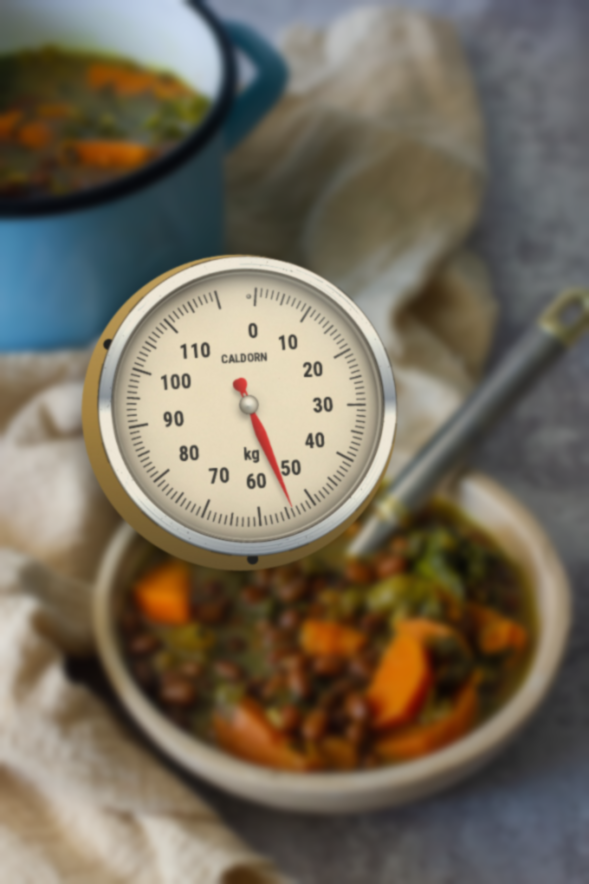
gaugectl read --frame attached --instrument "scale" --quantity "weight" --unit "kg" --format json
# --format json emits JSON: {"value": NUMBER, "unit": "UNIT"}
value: {"value": 54, "unit": "kg"}
